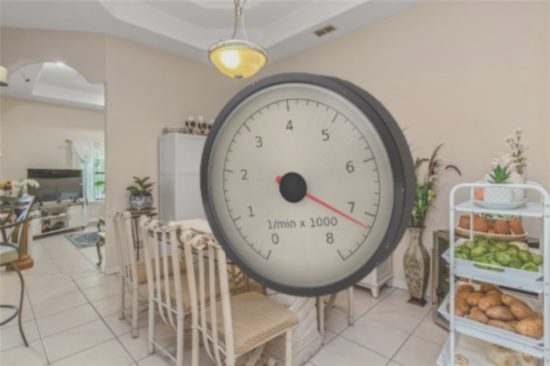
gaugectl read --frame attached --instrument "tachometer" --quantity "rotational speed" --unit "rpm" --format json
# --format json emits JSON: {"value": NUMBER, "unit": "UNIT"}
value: {"value": 7200, "unit": "rpm"}
